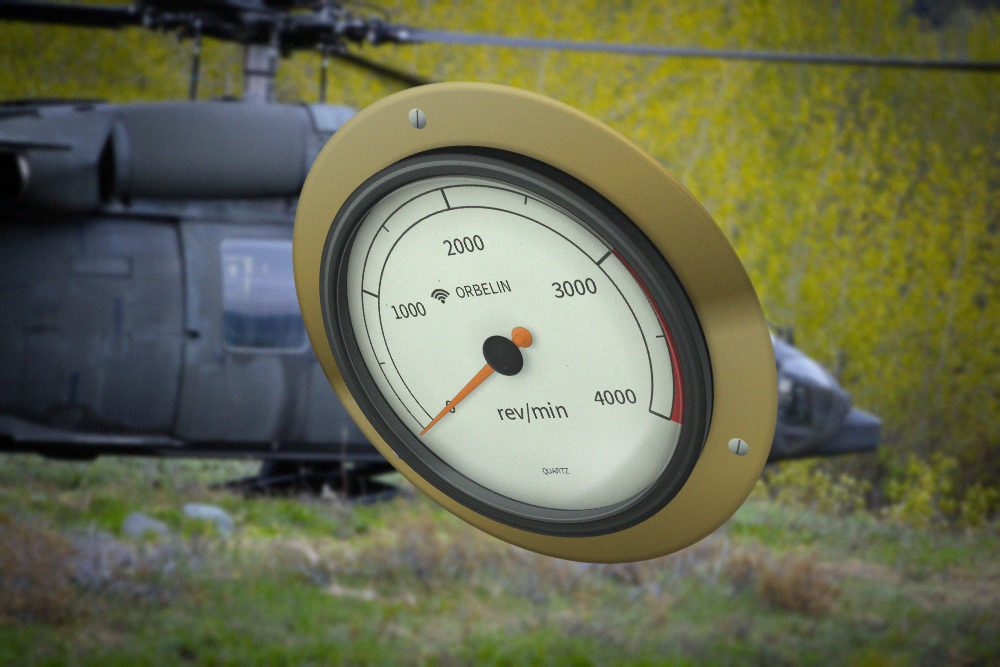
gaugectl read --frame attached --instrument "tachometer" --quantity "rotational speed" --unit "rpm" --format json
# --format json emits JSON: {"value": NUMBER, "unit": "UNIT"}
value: {"value": 0, "unit": "rpm"}
